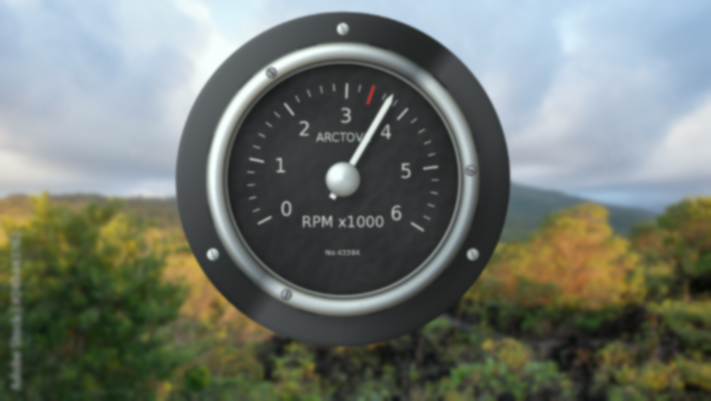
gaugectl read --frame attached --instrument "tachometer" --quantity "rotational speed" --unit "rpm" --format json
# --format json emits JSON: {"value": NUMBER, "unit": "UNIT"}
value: {"value": 3700, "unit": "rpm"}
